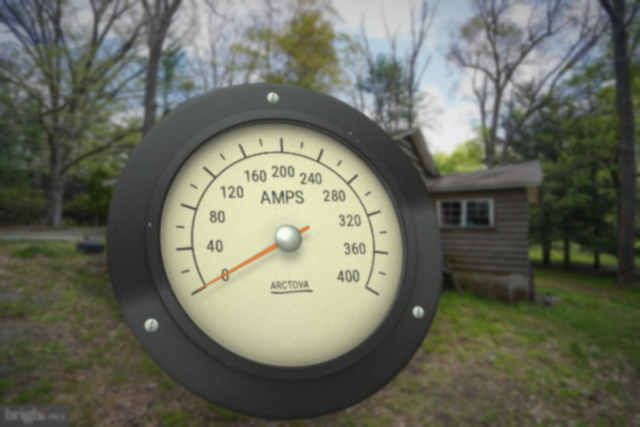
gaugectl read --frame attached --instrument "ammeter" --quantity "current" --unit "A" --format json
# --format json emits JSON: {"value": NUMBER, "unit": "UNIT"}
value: {"value": 0, "unit": "A"}
